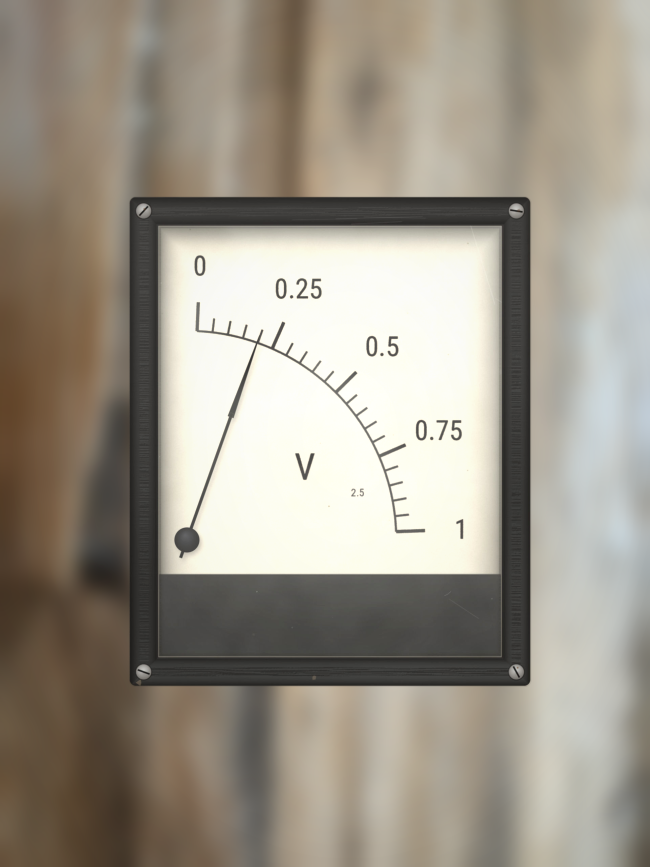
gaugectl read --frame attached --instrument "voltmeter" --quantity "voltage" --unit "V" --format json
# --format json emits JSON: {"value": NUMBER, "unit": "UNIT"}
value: {"value": 0.2, "unit": "V"}
